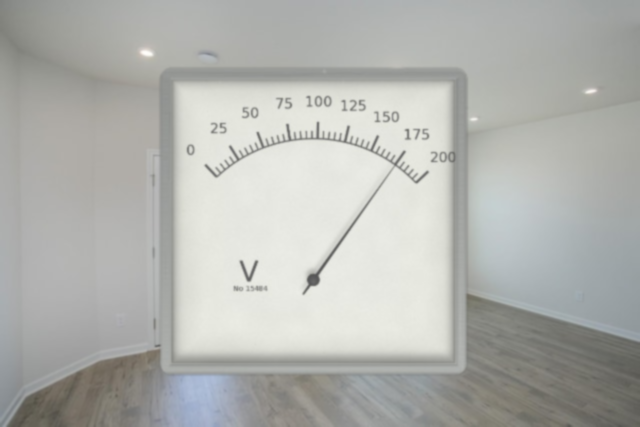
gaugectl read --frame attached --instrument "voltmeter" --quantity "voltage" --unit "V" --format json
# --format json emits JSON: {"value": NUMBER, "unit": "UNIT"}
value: {"value": 175, "unit": "V"}
